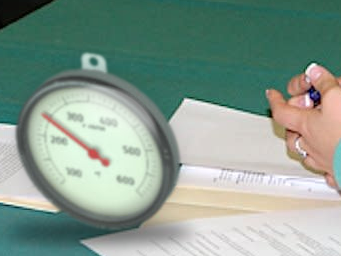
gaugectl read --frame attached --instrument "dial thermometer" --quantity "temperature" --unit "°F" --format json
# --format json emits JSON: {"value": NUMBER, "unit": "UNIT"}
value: {"value": 250, "unit": "°F"}
